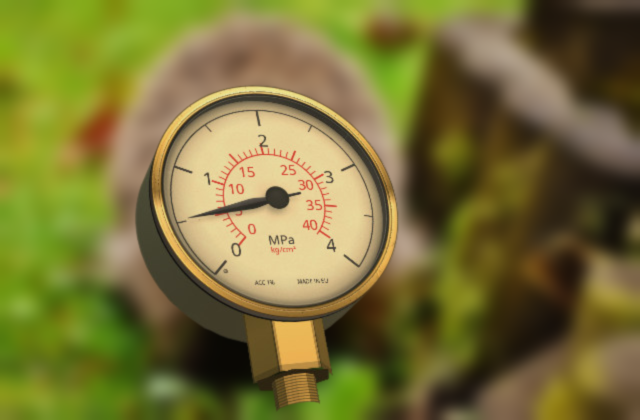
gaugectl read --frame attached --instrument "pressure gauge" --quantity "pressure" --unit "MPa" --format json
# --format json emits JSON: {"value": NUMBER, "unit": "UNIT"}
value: {"value": 0.5, "unit": "MPa"}
